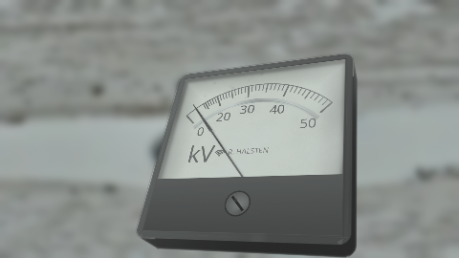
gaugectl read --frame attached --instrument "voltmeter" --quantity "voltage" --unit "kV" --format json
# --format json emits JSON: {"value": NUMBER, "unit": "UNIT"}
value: {"value": 10, "unit": "kV"}
